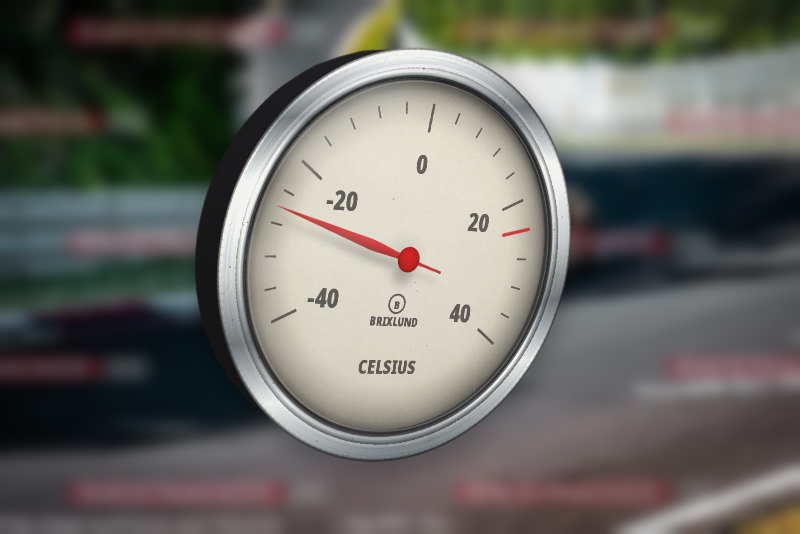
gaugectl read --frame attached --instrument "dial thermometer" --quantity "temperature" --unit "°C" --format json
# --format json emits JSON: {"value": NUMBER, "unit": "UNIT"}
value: {"value": -26, "unit": "°C"}
